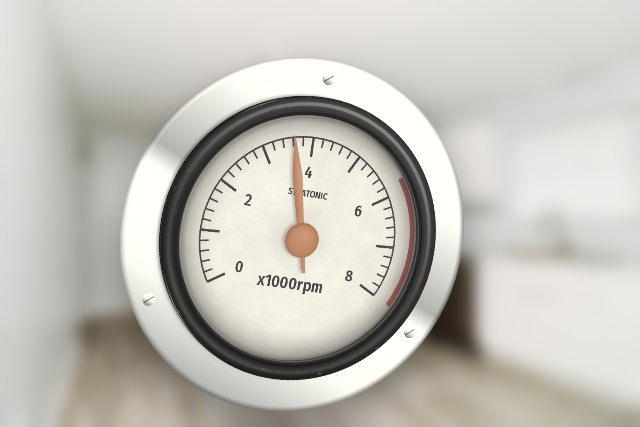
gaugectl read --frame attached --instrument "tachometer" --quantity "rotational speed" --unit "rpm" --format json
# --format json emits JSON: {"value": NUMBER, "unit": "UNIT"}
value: {"value": 3600, "unit": "rpm"}
